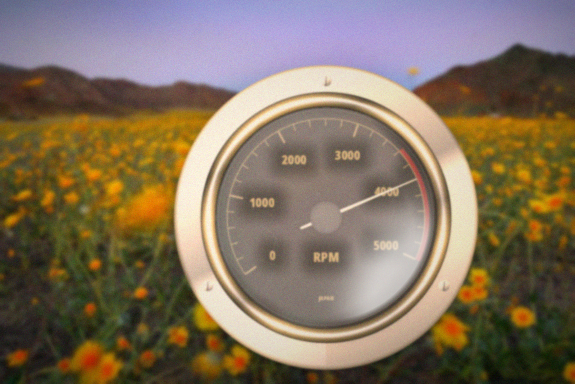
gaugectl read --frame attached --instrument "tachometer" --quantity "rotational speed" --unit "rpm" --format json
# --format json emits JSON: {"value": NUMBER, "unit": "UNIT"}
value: {"value": 4000, "unit": "rpm"}
